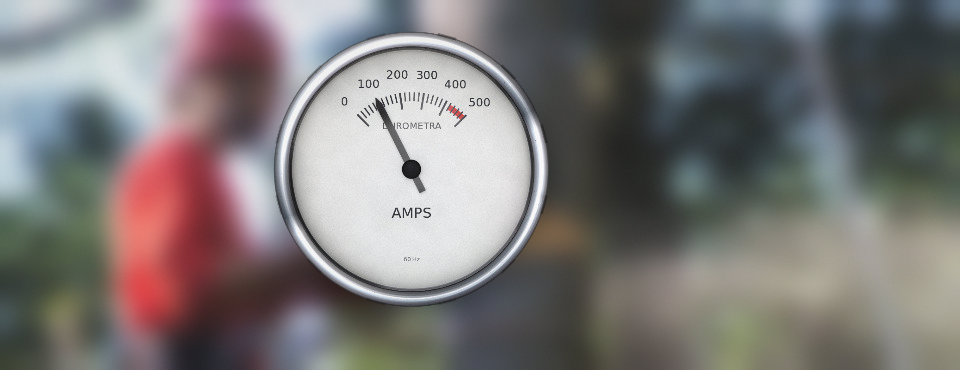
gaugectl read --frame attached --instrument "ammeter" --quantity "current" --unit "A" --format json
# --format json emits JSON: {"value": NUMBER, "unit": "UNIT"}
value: {"value": 100, "unit": "A"}
